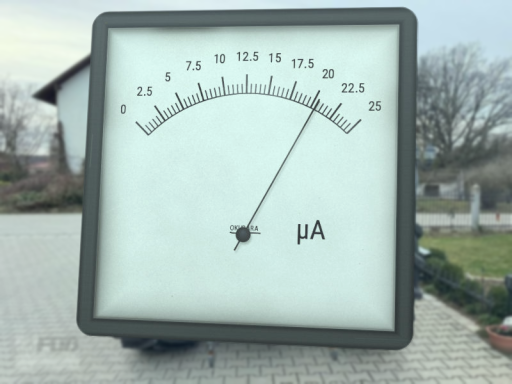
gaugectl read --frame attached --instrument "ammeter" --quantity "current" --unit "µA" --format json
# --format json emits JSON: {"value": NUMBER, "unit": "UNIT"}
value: {"value": 20.5, "unit": "µA"}
